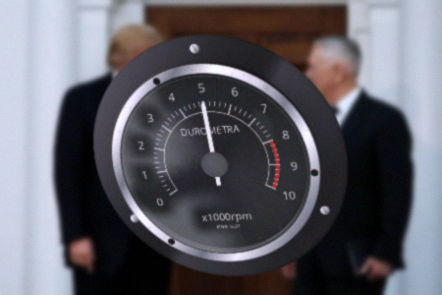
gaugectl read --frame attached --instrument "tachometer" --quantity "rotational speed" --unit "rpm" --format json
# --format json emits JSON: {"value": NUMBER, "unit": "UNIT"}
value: {"value": 5000, "unit": "rpm"}
